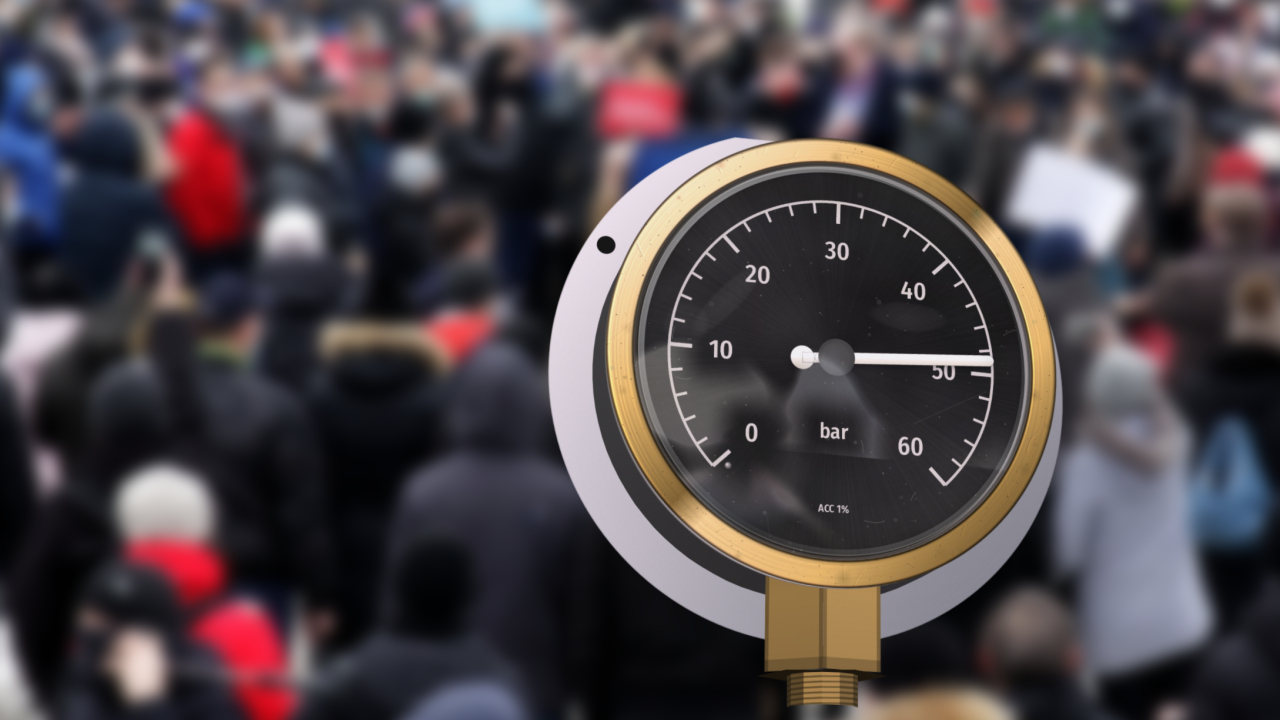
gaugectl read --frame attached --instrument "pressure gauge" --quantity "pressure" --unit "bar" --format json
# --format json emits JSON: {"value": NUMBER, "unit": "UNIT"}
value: {"value": 49, "unit": "bar"}
